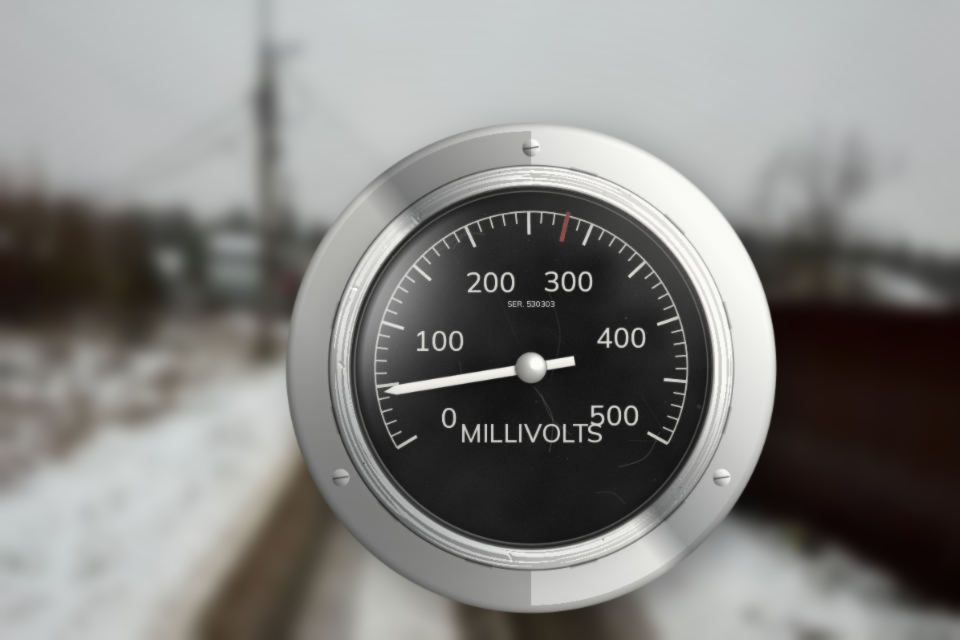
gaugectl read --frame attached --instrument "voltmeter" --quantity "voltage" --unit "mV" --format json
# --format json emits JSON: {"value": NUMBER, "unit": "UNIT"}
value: {"value": 45, "unit": "mV"}
